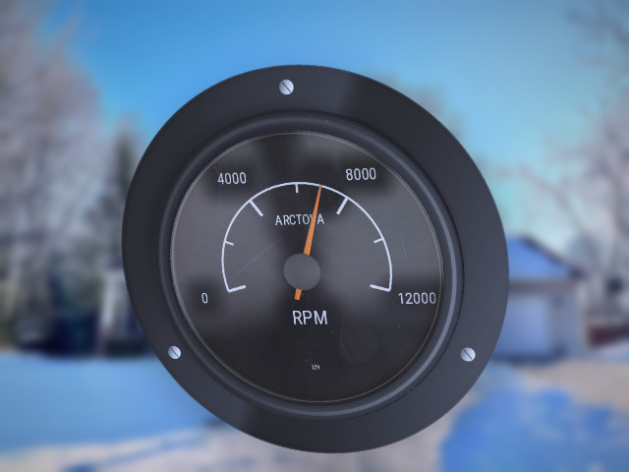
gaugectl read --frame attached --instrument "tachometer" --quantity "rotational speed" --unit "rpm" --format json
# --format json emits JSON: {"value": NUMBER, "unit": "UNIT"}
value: {"value": 7000, "unit": "rpm"}
